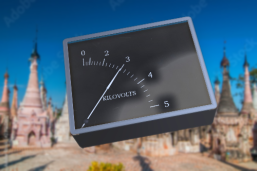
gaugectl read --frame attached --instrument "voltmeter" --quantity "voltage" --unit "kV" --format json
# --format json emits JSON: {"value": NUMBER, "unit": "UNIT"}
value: {"value": 3, "unit": "kV"}
